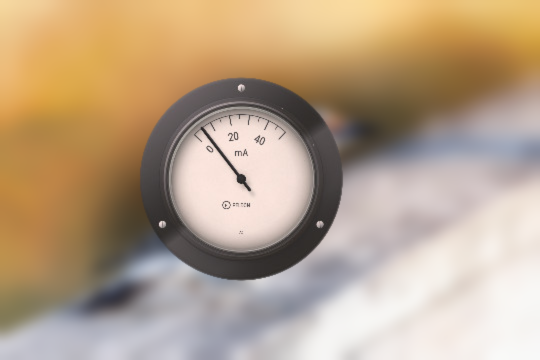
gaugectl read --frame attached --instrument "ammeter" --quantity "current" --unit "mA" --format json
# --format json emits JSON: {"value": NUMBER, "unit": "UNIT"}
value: {"value": 5, "unit": "mA"}
